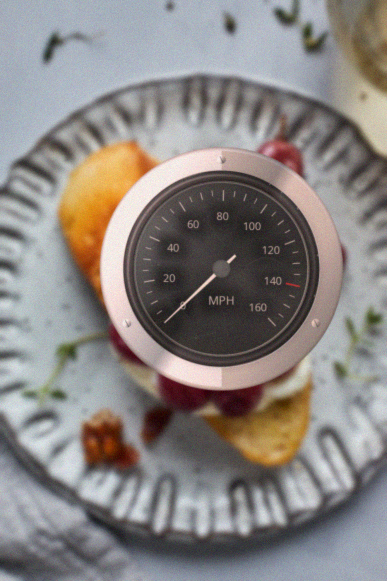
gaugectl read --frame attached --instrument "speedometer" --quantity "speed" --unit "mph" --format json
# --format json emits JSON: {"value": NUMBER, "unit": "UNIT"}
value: {"value": 0, "unit": "mph"}
